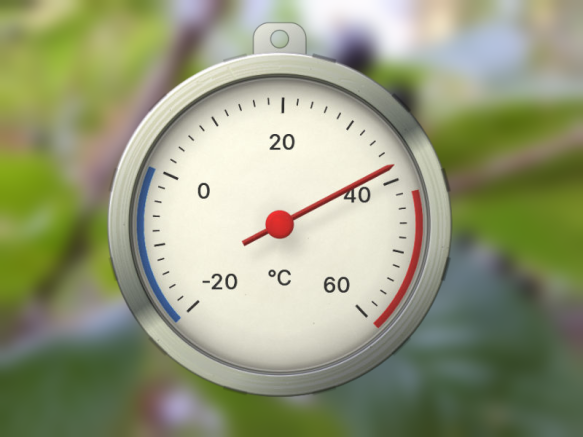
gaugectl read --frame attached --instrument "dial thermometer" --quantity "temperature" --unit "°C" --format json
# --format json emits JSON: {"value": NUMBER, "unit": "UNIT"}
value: {"value": 38, "unit": "°C"}
